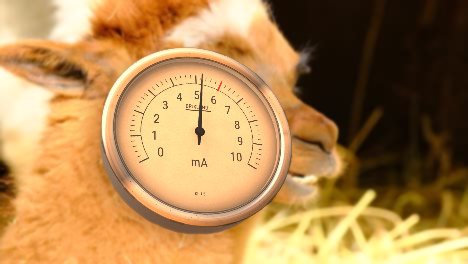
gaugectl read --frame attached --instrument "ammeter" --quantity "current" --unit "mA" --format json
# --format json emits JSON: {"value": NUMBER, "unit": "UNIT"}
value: {"value": 5.2, "unit": "mA"}
